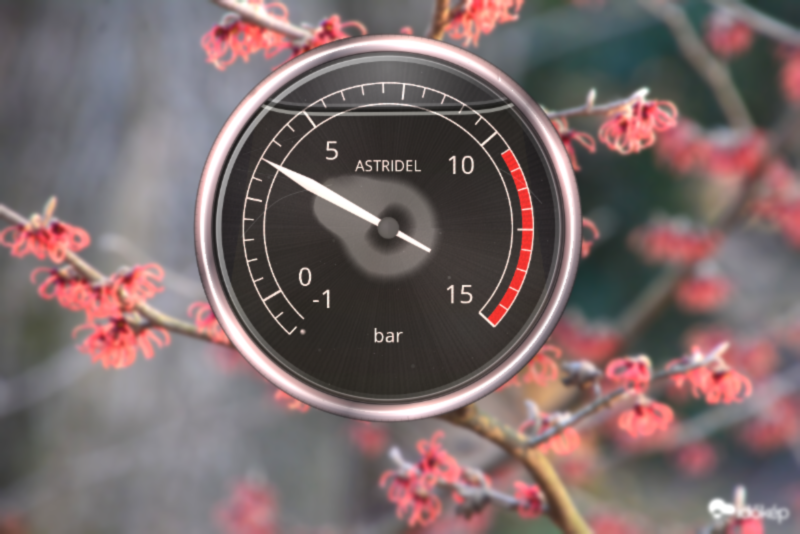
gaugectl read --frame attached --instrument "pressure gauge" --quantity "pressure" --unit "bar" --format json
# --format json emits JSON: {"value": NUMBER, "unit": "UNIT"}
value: {"value": 3.5, "unit": "bar"}
